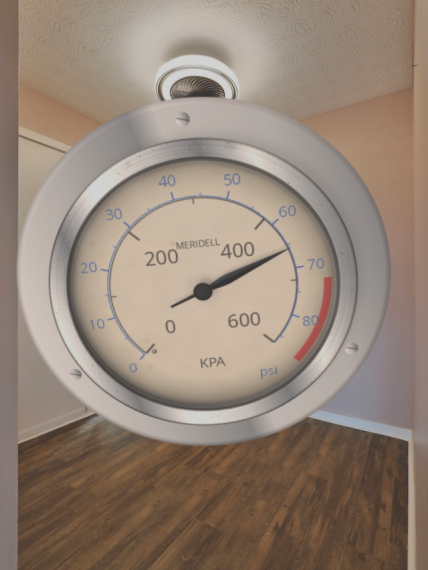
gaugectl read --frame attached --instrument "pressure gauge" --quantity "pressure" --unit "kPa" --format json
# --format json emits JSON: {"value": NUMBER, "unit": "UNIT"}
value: {"value": 450, "unit": "kPa"}
